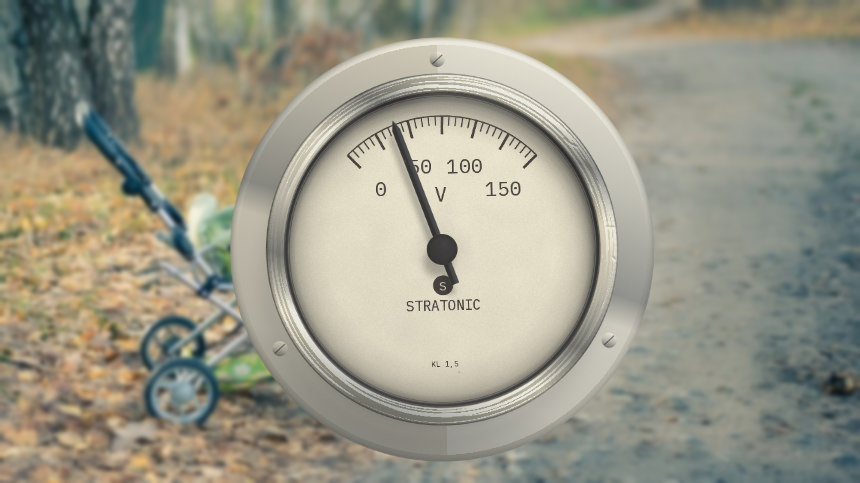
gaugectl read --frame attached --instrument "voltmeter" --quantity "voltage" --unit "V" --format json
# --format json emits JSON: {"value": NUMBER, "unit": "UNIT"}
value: {"value": 40, "unit": "V"}
